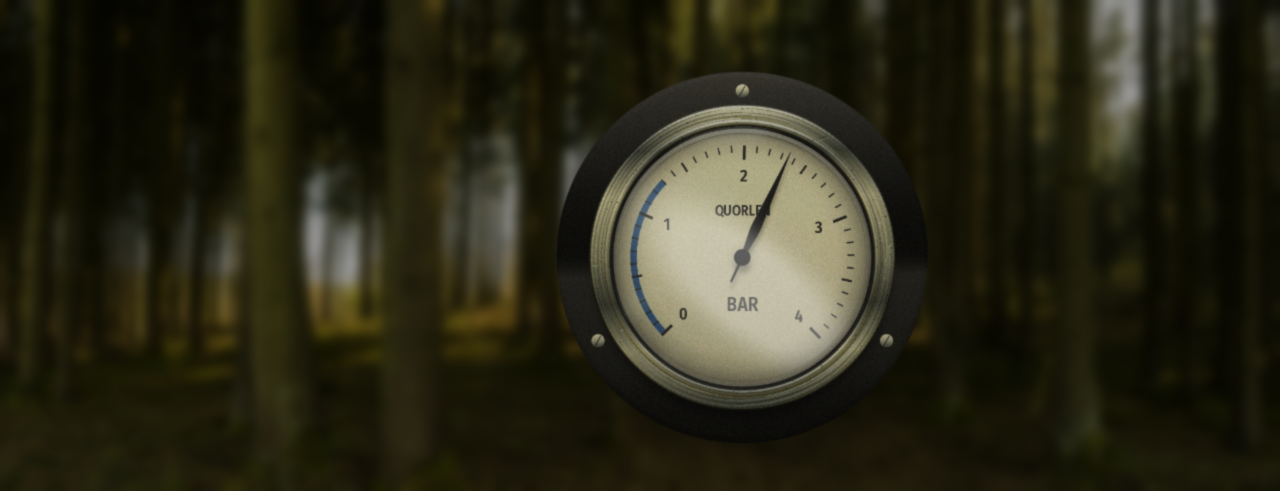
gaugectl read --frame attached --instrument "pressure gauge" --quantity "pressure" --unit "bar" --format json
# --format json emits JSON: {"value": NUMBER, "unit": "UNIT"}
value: {"value": 2.35, "unit": "bar"}
